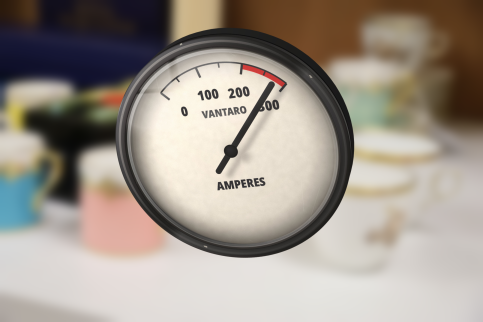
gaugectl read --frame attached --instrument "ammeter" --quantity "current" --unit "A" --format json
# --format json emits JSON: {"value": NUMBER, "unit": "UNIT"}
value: {"value": 275, "unit": "A"}
